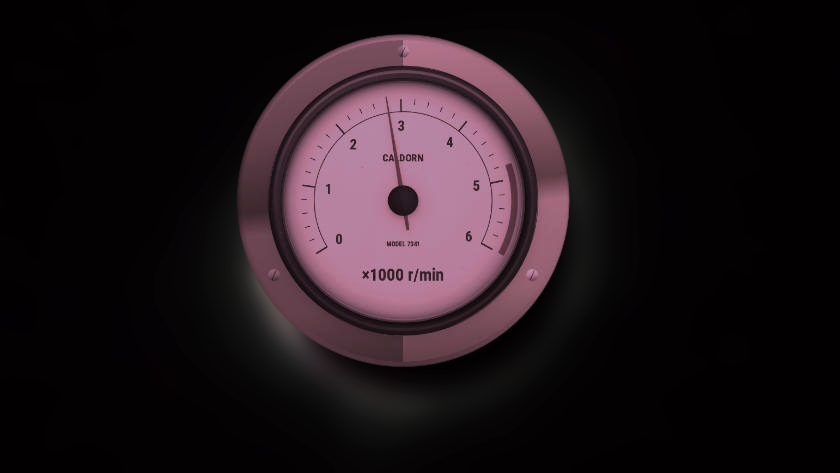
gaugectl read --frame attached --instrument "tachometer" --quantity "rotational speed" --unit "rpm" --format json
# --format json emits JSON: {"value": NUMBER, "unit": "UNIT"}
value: {"value": 2800, "unit": "rpm"}
